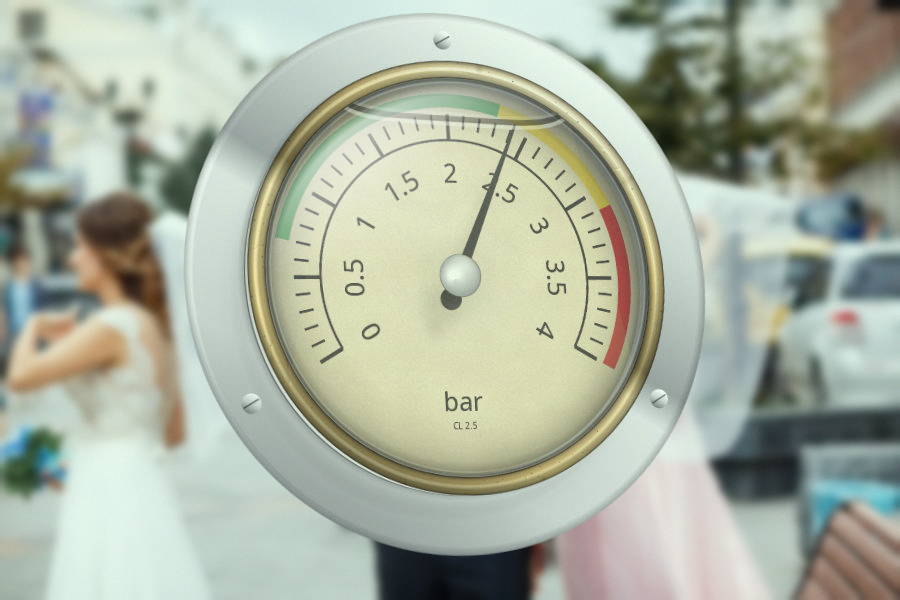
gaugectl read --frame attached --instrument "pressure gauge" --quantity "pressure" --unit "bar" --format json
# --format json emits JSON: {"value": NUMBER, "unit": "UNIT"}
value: {"value": 2.4, "unit": "bar"}
